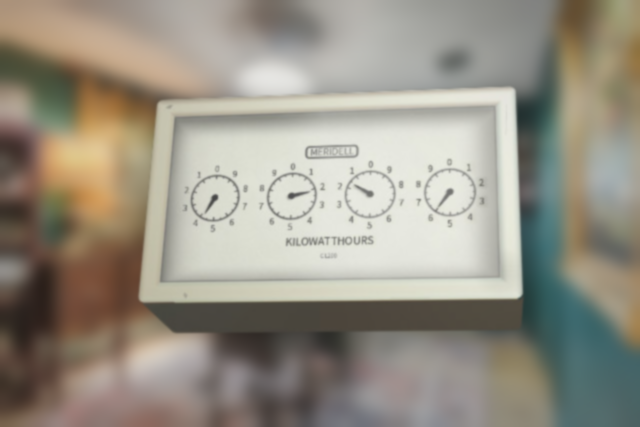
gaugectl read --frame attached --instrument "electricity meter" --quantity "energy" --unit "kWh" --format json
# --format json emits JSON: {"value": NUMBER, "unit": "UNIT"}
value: {"value": 4216, "unit": "kWh"}
